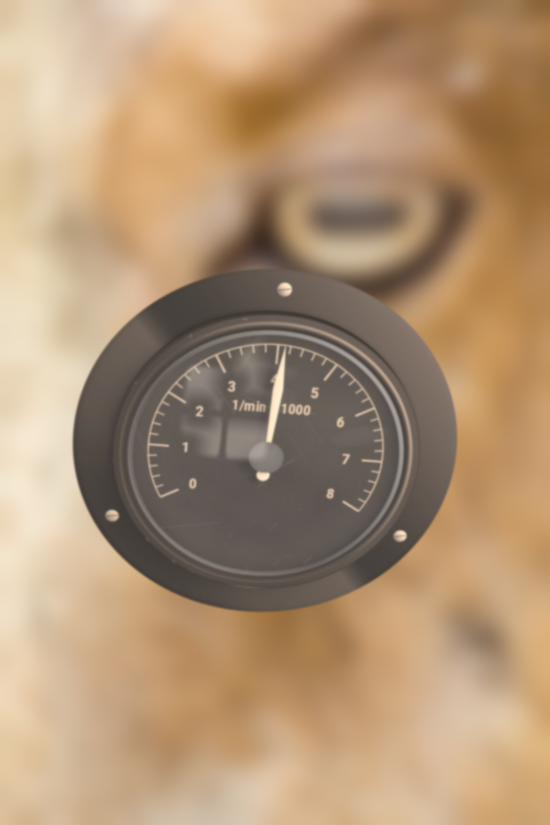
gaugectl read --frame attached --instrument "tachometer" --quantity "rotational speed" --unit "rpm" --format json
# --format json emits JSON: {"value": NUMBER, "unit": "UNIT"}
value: {"value": 4100, "unit": "rpm"}
